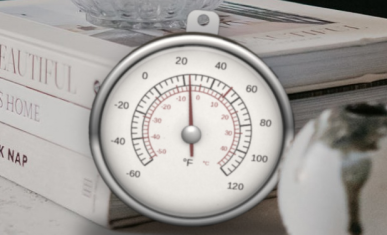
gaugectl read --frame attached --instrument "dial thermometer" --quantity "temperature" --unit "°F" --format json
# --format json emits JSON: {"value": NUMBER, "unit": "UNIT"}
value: {"value": 24, "unit": "°F"}
